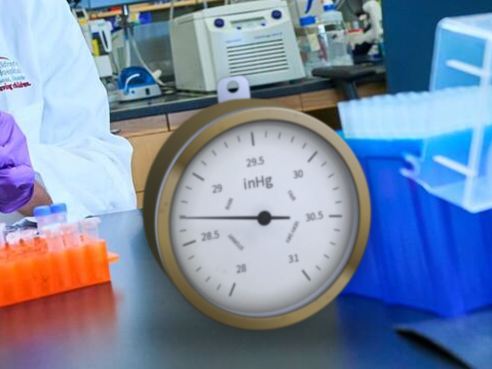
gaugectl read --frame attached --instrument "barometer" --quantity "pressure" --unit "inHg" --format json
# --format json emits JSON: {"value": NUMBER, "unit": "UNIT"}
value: {"value": 28.7, "unit": "inHg"}
